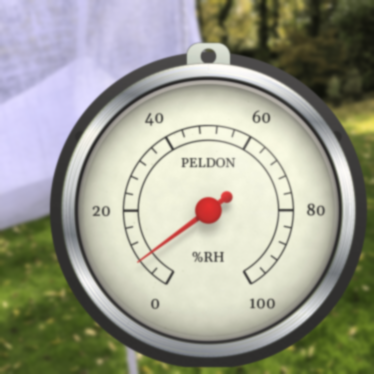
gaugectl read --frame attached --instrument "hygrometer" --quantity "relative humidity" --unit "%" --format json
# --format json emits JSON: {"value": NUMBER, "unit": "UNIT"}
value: {"value": 8, "unit": "%"}
